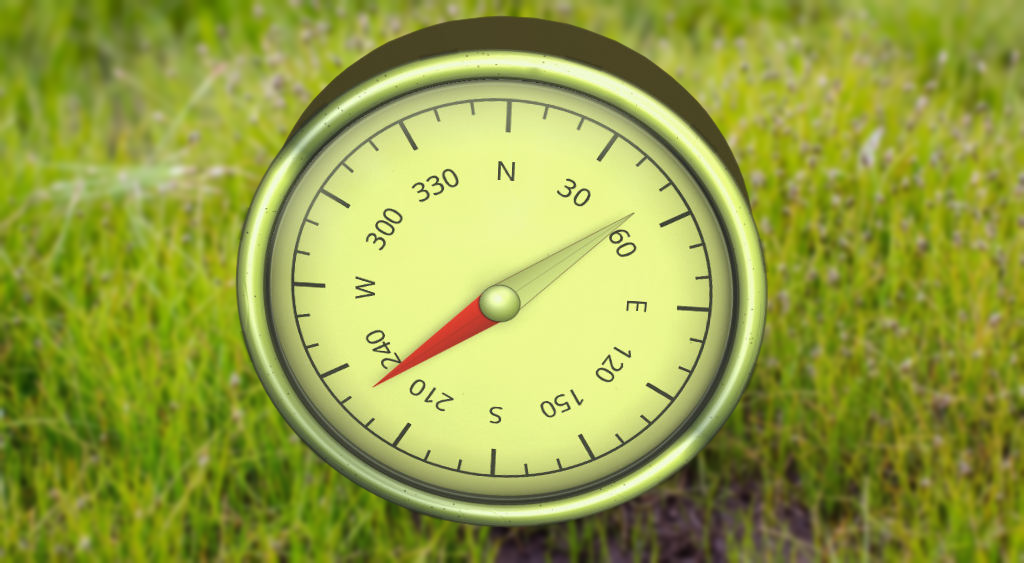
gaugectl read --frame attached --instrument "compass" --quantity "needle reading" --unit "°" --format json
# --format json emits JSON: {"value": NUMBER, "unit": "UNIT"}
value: {"value": 230, "unit": "°"}
